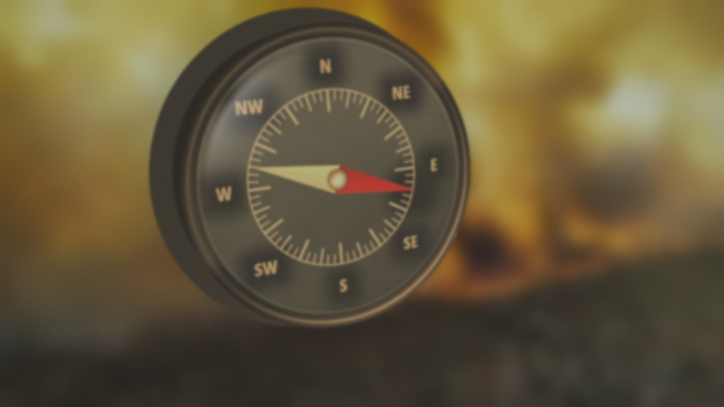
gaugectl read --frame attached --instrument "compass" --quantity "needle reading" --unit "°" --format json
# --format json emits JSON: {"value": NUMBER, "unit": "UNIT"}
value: {"value": 105, "unit": "°"}
